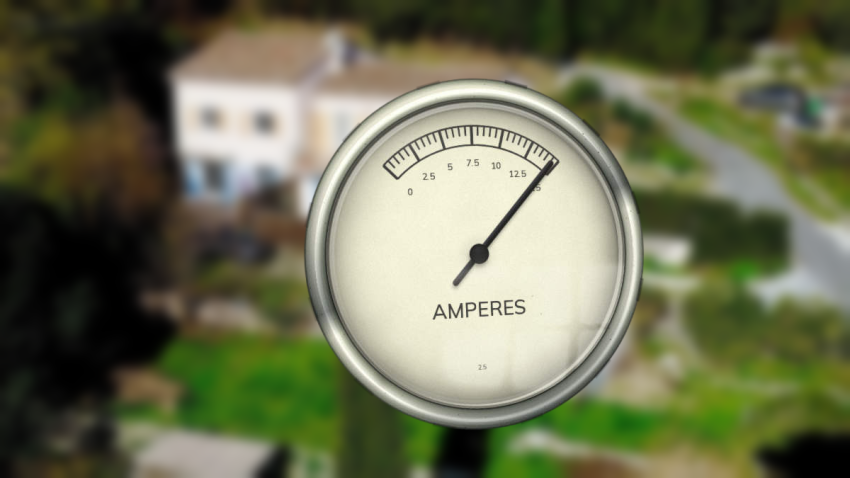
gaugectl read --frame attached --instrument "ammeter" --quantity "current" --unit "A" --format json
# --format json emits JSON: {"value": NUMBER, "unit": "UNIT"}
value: {"value": 14.5, "unit": "A"}
